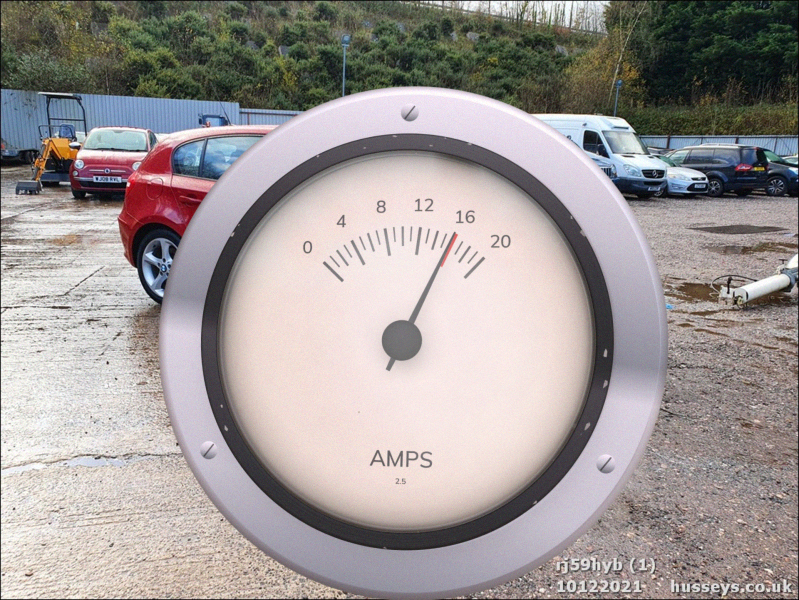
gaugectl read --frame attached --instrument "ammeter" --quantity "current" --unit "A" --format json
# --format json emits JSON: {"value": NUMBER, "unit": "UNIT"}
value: {"value": 16, "unit": "A"}
